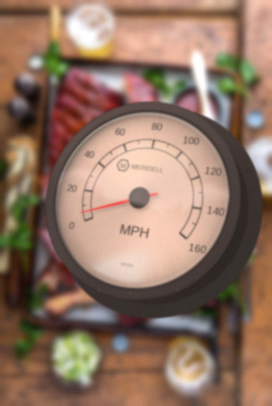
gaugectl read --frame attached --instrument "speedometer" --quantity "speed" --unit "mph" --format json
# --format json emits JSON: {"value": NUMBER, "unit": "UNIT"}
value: {"value": 5, "unit": "mph"}
